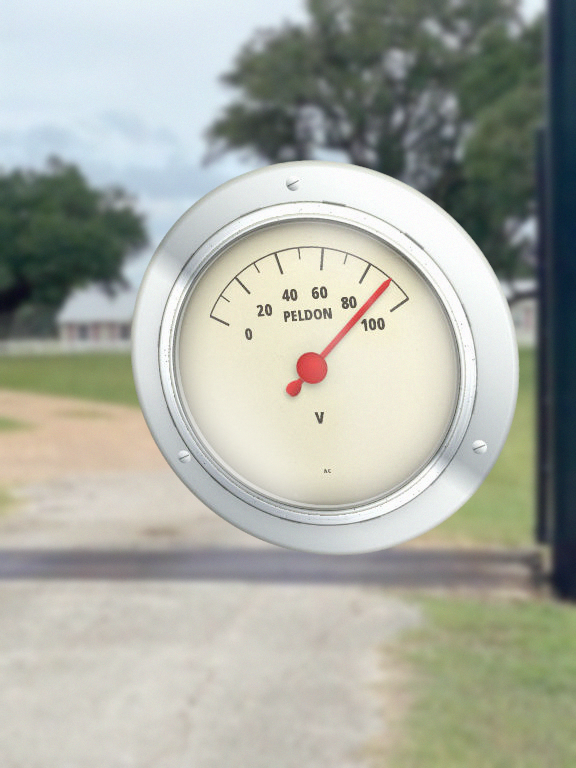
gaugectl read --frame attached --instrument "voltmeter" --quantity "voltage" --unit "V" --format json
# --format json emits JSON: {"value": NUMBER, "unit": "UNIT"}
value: {"value": 90, "unit": "V"}
